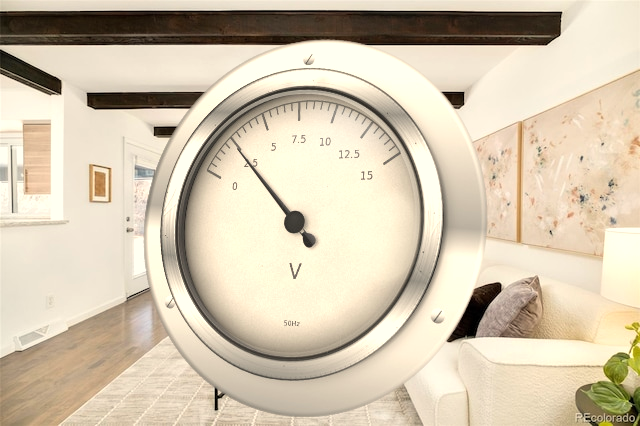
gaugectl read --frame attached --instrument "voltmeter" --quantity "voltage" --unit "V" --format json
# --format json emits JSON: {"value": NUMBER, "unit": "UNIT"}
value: {"value": 2.5, "unit": "V"}
